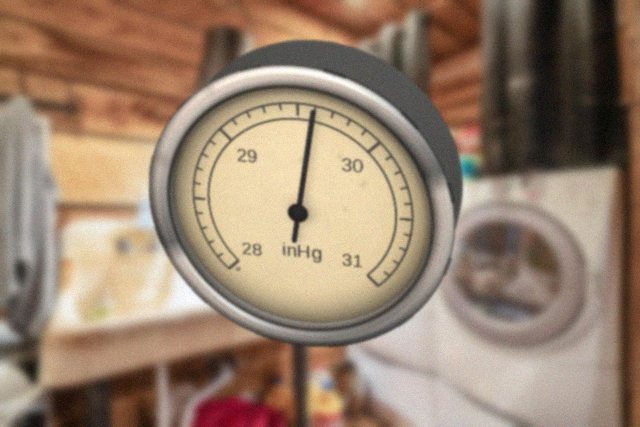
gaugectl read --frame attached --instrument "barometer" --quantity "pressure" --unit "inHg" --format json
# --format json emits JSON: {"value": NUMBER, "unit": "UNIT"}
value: {"value": 29.6, "unit": "inHg"}
